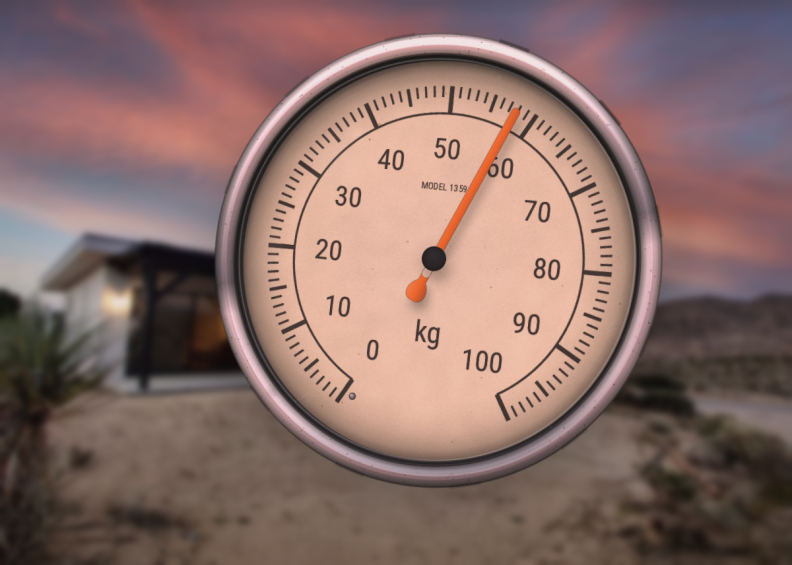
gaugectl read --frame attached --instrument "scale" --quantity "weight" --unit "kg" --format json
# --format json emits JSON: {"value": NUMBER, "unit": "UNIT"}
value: {"value": 58, "unit": "kg"}
